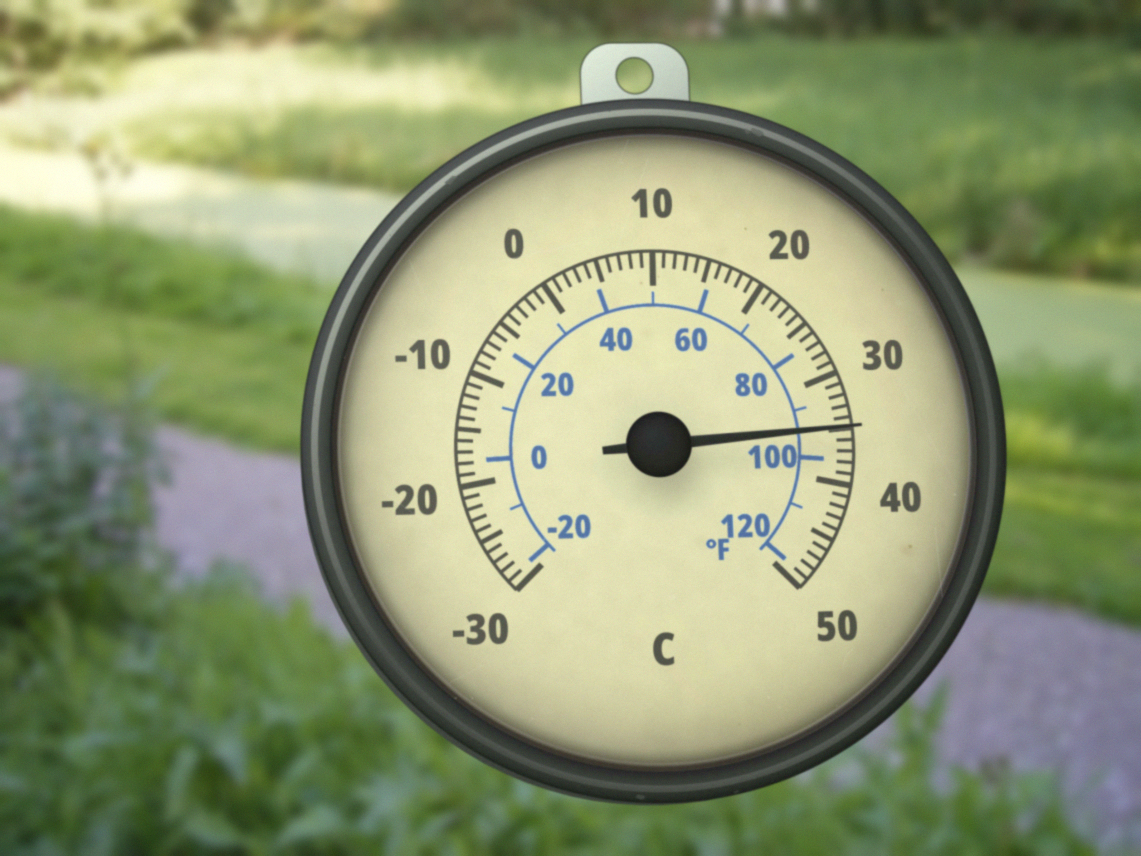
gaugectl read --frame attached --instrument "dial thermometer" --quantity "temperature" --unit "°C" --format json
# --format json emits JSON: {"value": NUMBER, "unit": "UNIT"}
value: {"value": 35, "unit": "°C"}
